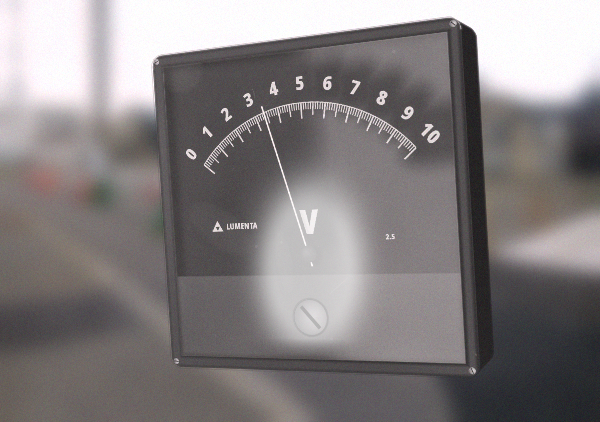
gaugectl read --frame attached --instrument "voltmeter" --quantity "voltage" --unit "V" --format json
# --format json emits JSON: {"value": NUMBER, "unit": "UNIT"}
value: {"value": 3.5, "unit": "V"}
